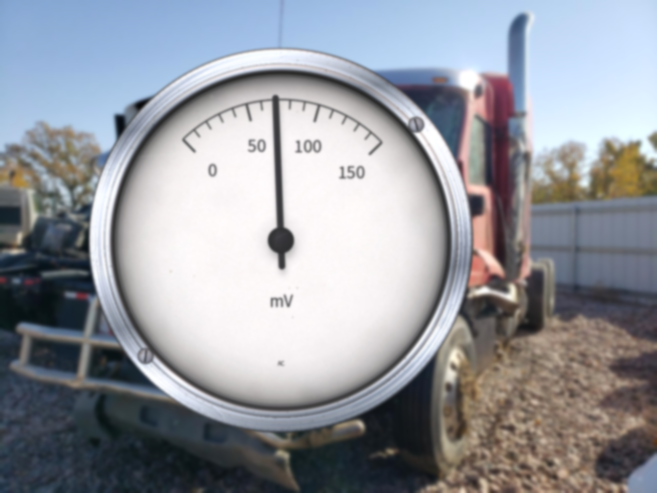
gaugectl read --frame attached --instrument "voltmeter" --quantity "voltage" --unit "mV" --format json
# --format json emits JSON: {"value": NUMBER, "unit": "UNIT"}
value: {"value": 70, "unit": "mV"}
